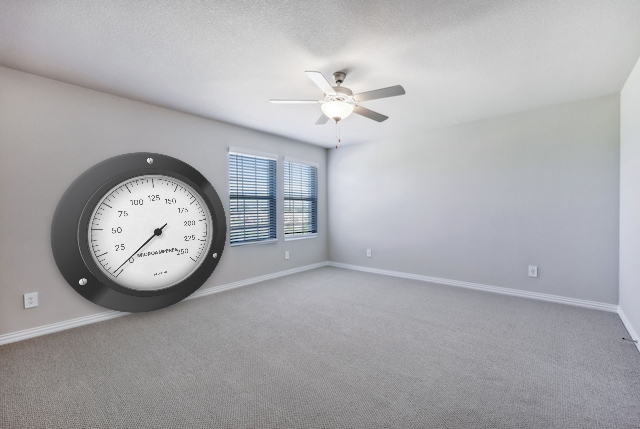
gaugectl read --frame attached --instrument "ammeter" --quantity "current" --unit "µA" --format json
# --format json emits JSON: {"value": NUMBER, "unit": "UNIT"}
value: {"value": 5, "unit": "µA"}
